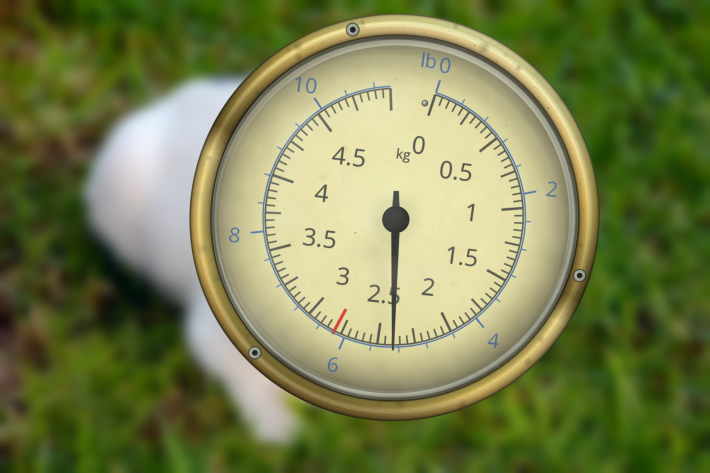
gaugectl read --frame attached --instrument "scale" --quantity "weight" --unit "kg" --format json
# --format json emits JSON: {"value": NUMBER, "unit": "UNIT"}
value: {"value": 2.4, "unit": "kg"}
